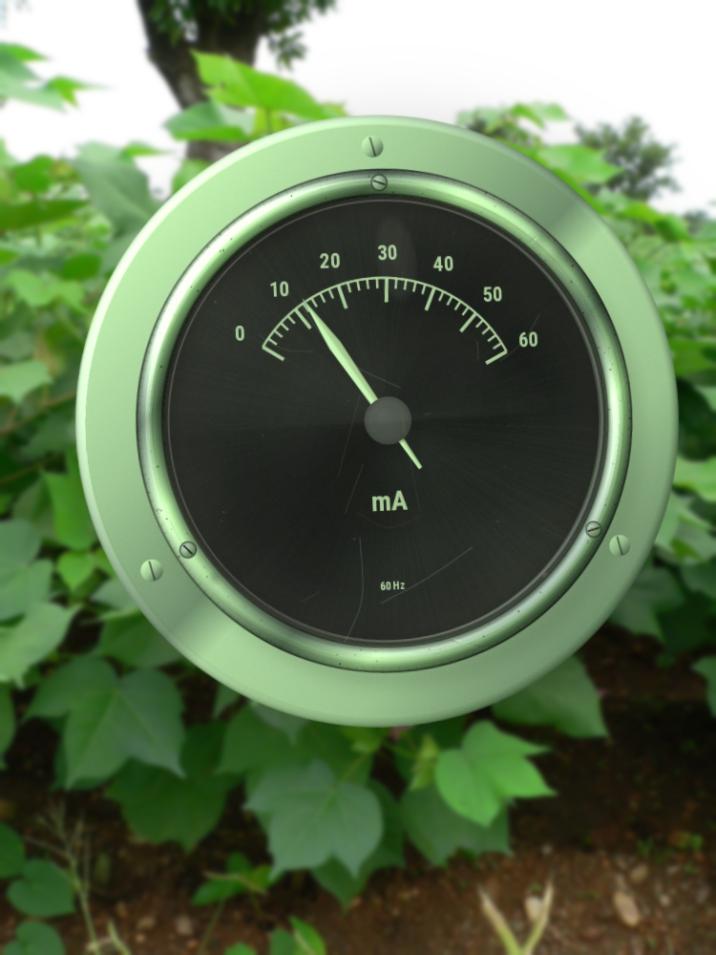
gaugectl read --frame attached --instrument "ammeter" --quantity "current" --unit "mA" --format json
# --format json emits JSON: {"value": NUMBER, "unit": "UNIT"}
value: {"value": 12, "unit": "mA"}
